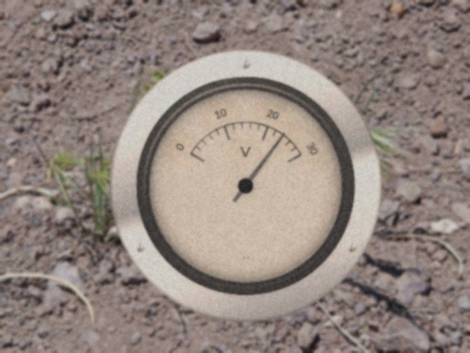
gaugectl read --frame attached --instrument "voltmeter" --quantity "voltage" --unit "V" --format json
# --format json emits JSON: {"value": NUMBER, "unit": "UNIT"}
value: {"value": 24, "unit": "V"}
